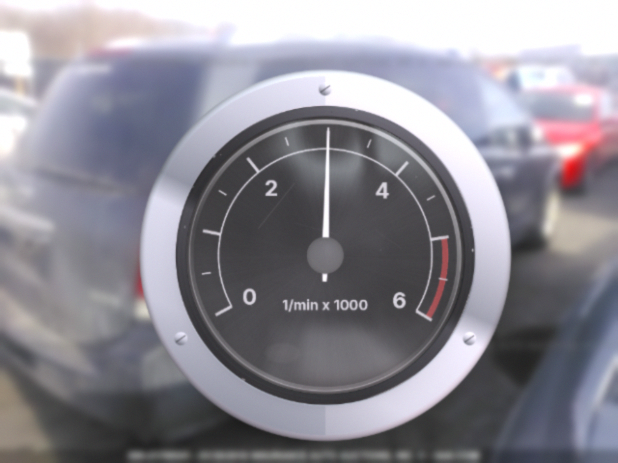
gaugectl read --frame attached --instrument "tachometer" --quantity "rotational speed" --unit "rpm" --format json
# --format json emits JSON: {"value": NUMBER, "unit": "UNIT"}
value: {"value": 3000, "unit": "rpm"}
